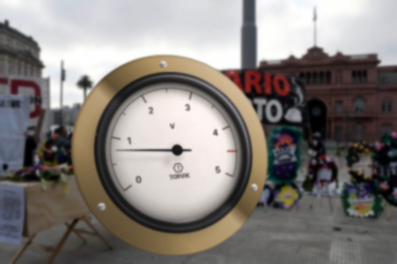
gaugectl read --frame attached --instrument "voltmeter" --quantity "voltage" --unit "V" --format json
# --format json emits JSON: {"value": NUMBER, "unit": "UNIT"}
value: {"value": 0.75, "unit": "V"}
